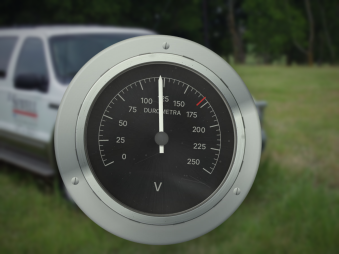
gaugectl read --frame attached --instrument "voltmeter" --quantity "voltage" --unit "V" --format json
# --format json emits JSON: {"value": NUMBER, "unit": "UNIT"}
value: {"value": 120, "unit": "V"}
